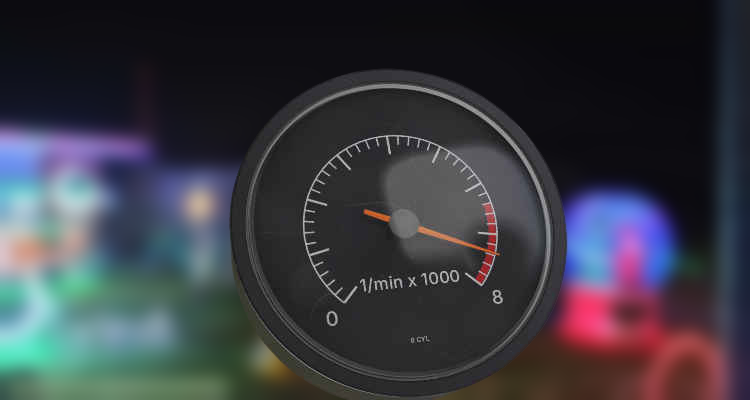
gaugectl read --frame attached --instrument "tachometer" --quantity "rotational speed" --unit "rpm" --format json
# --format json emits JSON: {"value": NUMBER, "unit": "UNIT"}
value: {"value": 7400, "unit": "rpm"}
